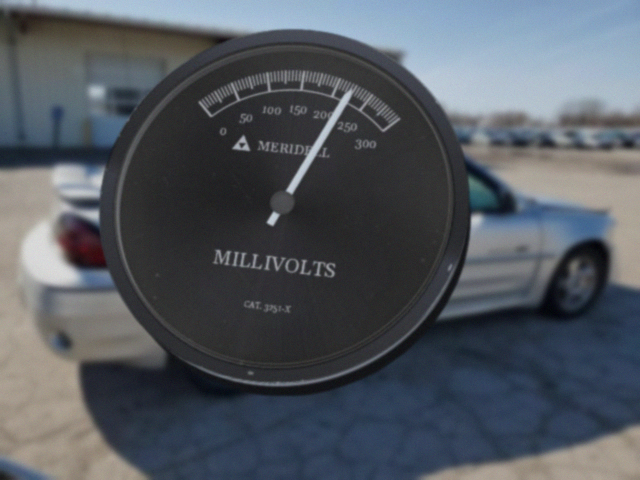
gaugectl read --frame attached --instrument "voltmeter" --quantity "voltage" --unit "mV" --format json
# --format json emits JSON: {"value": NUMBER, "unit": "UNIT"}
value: {"value": 225, "unit": "mV"}
